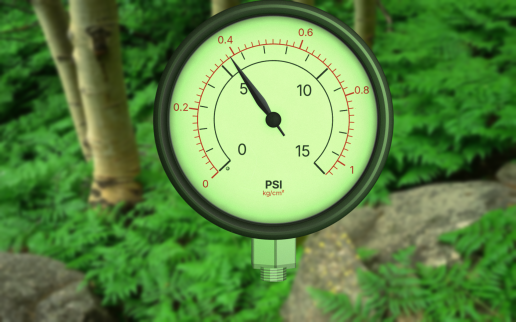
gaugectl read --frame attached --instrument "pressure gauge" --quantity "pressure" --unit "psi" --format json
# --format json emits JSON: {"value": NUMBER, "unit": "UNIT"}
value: {"value": 5.5, "unit": "psi"}
